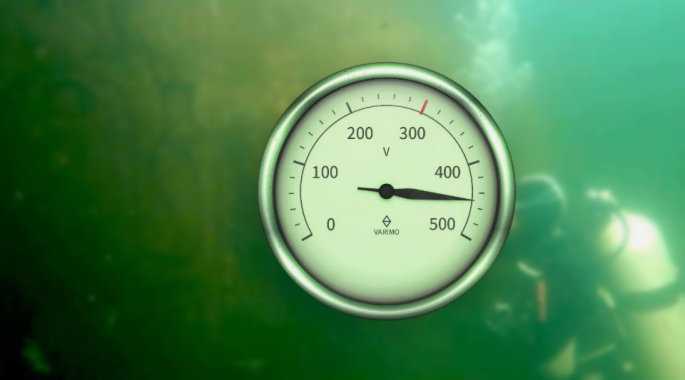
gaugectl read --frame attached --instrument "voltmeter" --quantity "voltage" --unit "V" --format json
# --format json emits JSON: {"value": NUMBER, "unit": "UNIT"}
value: {"value": 450, "unit": "V"}
